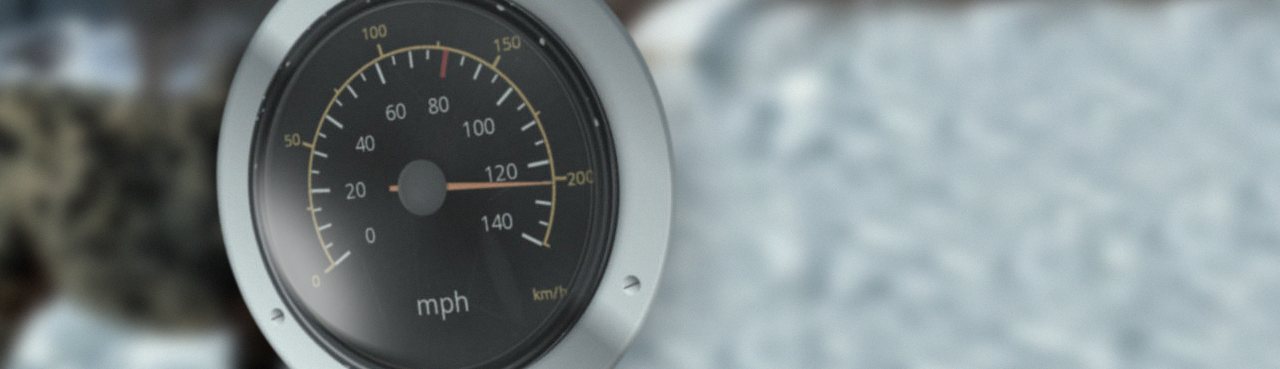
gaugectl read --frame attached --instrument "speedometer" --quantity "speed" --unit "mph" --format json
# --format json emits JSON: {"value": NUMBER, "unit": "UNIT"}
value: {"value": 125, "unit": "mph"}
